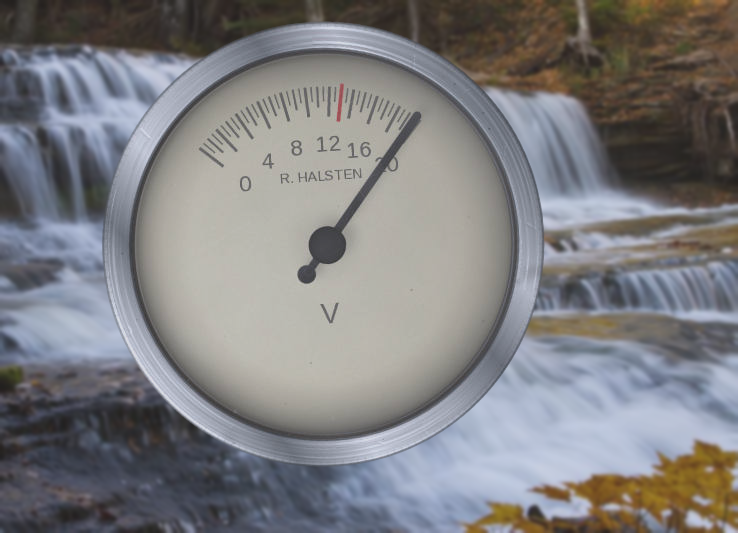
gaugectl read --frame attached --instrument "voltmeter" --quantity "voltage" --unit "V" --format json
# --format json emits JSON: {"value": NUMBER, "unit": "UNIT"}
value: {"value": 19.5, "unit": "V"}
